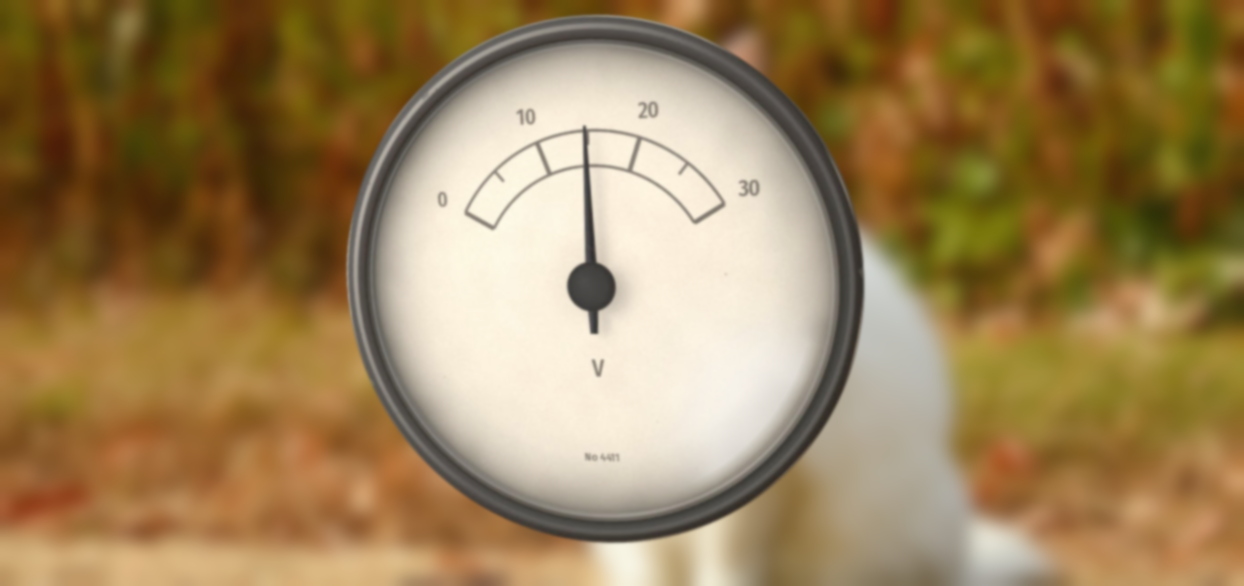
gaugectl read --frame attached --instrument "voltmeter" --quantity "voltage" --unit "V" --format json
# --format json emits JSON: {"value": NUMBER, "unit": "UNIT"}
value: {"value": 15, "unit": "V"}
